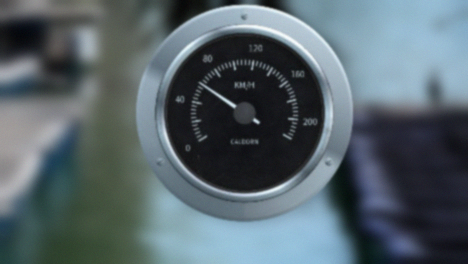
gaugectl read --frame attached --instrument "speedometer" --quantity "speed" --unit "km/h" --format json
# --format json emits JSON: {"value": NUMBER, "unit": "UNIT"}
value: {"value": 60, "unit": "km/h"}
